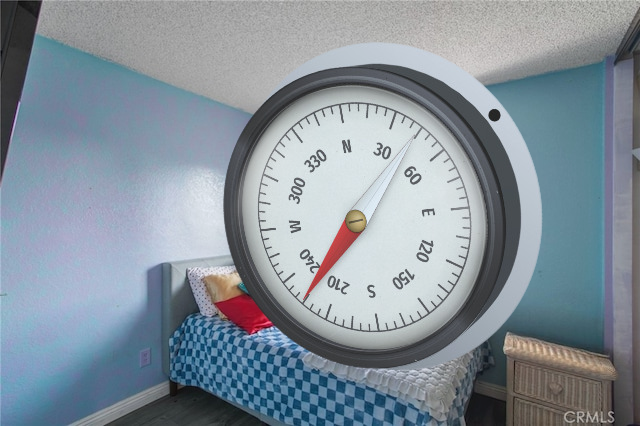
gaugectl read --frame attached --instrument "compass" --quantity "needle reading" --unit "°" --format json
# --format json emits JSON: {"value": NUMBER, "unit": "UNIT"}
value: {"value": 225, "unit": "°"}
